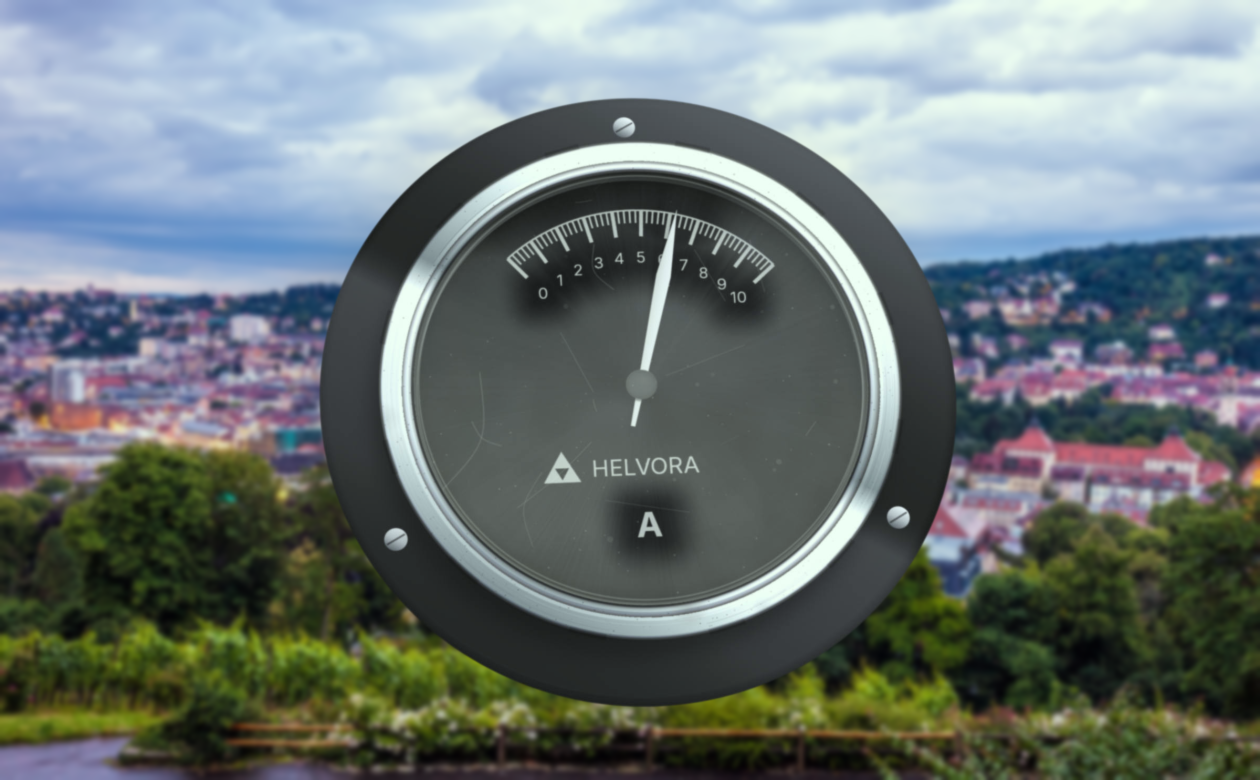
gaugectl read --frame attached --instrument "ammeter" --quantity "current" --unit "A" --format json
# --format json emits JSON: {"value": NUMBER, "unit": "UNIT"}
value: {"value": 6.2, "unit": "A"}
